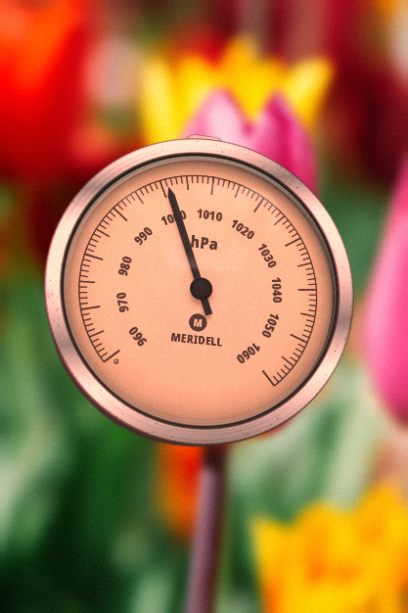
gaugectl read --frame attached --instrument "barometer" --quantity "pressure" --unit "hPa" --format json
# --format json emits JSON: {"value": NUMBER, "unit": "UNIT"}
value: {"value": 1001, "unit": "hPa"}
